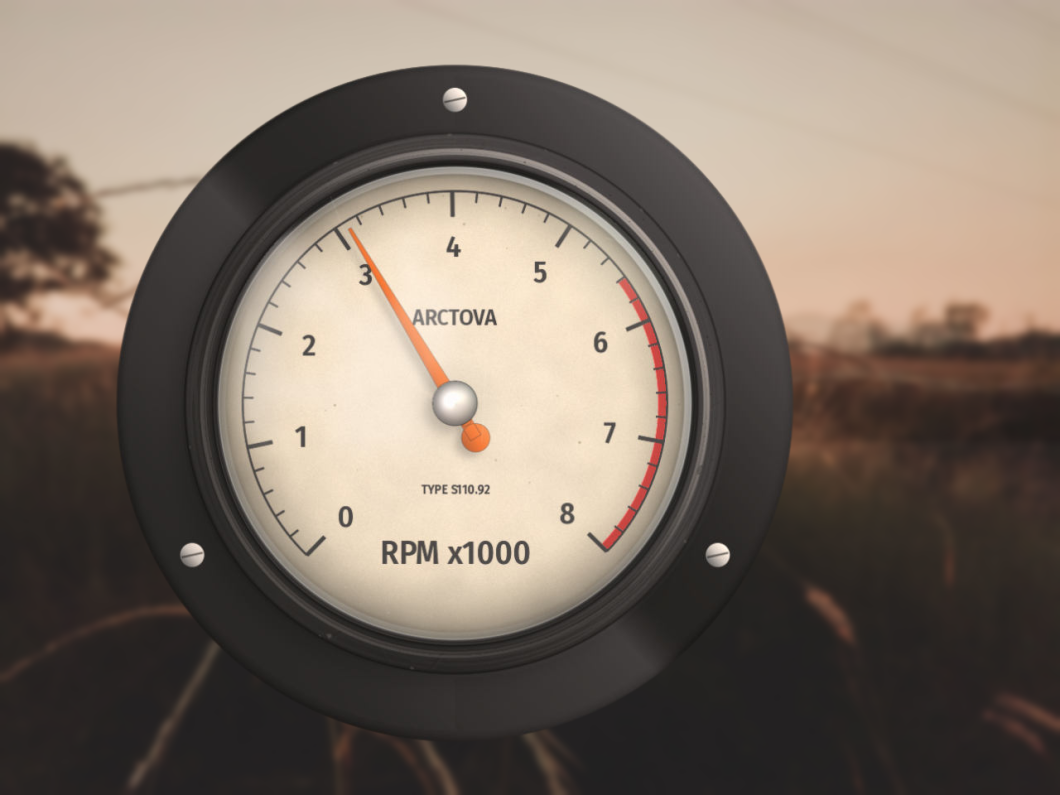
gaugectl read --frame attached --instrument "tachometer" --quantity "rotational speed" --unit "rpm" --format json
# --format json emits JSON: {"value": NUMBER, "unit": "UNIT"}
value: {"value": 3100, "unit": "rpm"}
